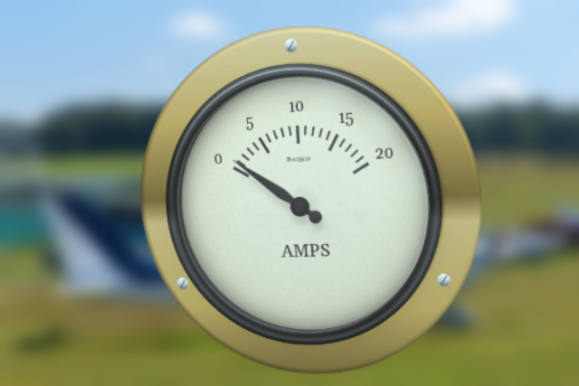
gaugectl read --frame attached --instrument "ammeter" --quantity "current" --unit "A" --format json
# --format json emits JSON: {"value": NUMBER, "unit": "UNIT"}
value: {"value": 1, "unit": "A"}
